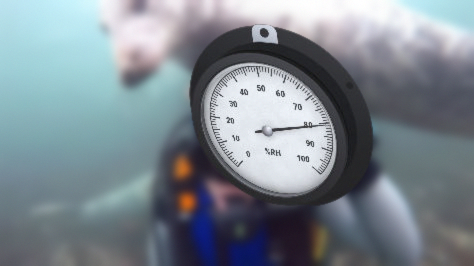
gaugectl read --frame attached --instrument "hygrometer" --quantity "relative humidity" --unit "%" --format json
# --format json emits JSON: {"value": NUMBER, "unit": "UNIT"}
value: {"value": 80, "unit": "%"}
